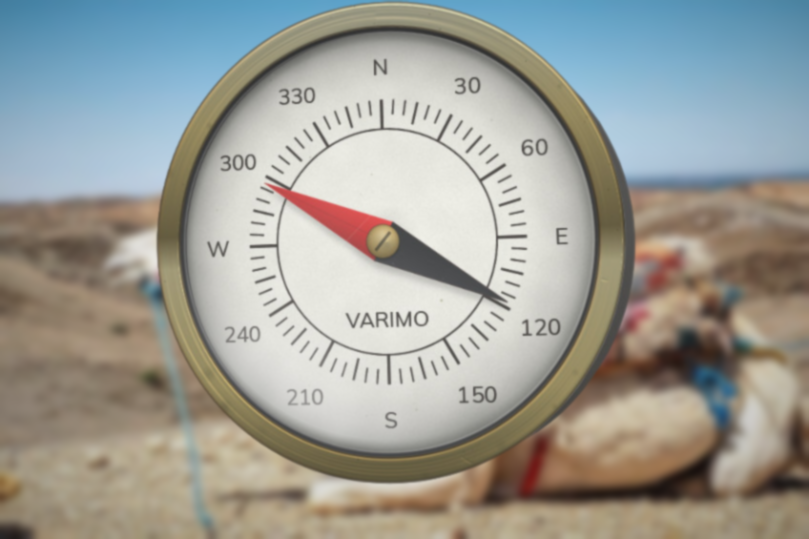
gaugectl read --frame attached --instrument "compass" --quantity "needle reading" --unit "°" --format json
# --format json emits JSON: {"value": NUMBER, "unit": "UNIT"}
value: {"value": 297.5, "unit": "°"}
